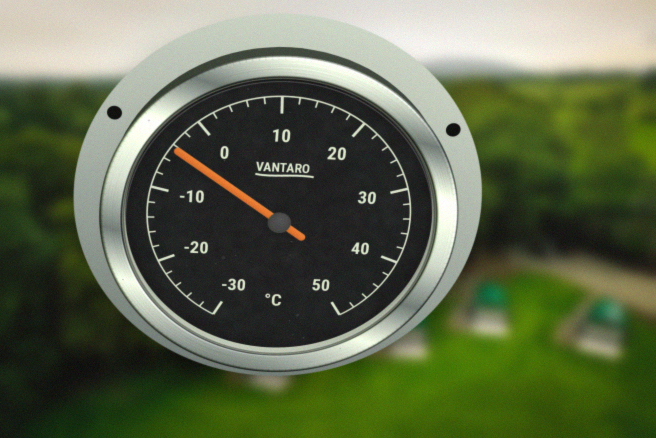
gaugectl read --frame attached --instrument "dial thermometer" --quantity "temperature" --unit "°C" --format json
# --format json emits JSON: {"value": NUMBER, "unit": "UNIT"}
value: {"value": -4, "unit": "°C"}
